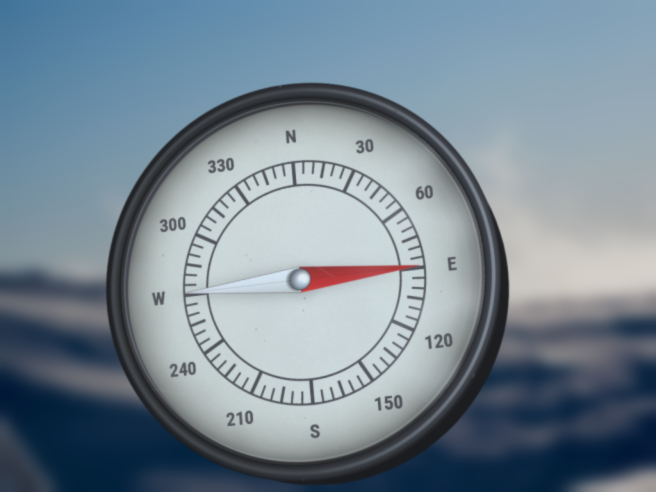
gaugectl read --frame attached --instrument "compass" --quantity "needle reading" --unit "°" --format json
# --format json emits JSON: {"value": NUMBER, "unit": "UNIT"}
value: {"value": 90, "unit": "°"}
